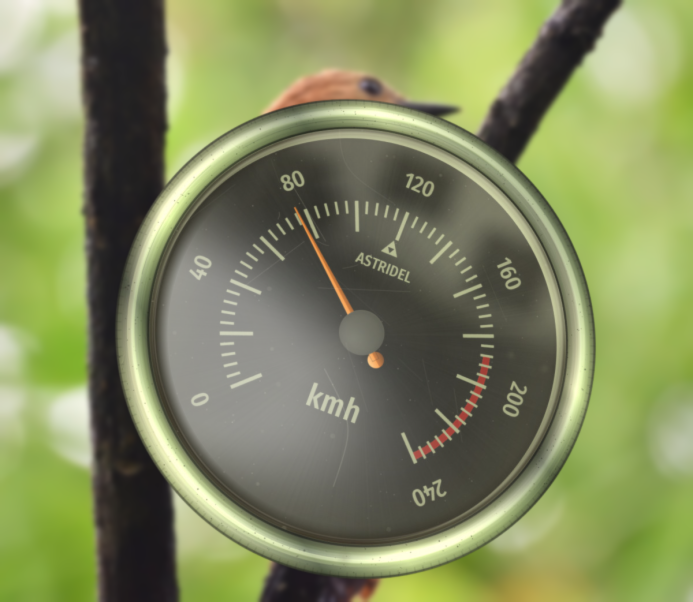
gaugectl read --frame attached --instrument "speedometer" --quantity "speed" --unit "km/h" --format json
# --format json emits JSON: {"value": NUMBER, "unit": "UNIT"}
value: {"value": 76, "unit": "km/h"}
